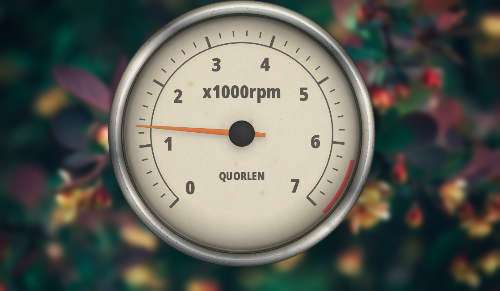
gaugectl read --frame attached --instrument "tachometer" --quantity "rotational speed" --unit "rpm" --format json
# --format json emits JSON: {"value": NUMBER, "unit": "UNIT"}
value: {"value": 1300, "unit": "rpm"}
